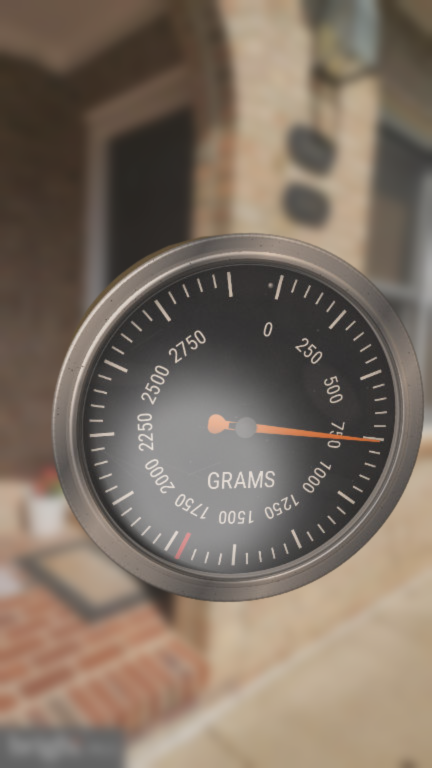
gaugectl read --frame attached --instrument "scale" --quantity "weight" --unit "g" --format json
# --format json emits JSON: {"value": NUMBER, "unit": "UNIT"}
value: {"value": 750, "unit": "g"}
